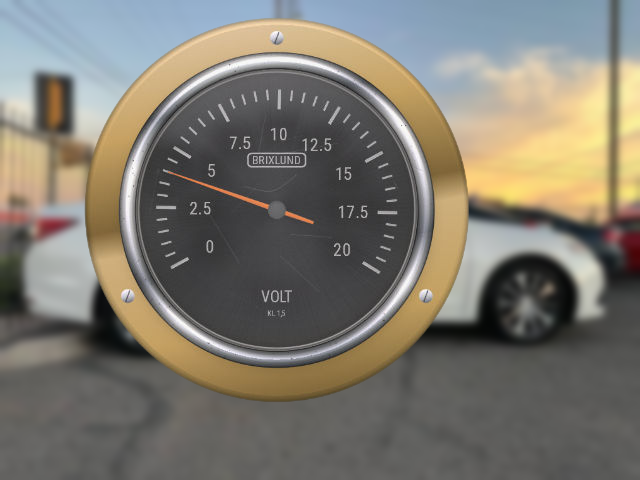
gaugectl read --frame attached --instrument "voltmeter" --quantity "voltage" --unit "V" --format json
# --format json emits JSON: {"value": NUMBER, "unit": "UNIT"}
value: {"value": 4, "unit": "V"}
